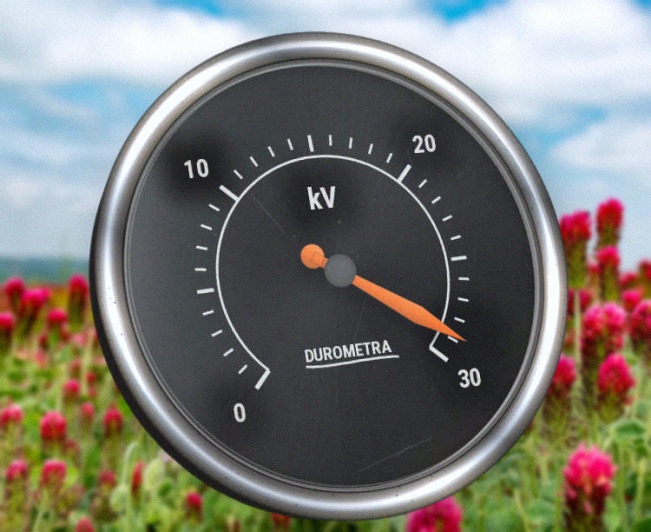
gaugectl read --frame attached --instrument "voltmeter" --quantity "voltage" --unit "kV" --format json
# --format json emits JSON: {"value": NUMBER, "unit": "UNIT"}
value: {"value": 29, "unit": "kV"}
